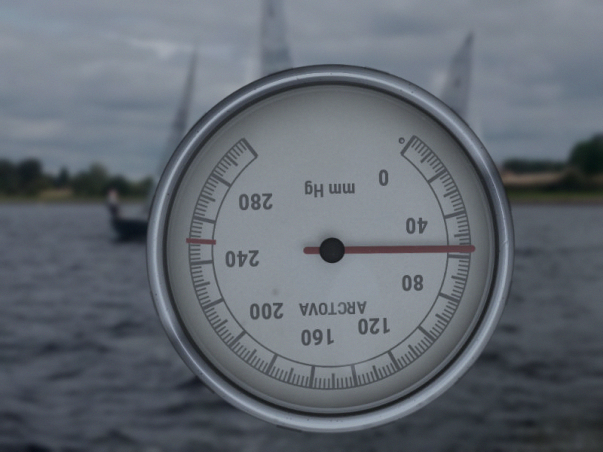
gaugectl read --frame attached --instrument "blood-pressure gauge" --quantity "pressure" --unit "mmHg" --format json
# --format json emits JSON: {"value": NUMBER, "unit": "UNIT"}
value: {"value": 56, "unit": "mmHg"}
